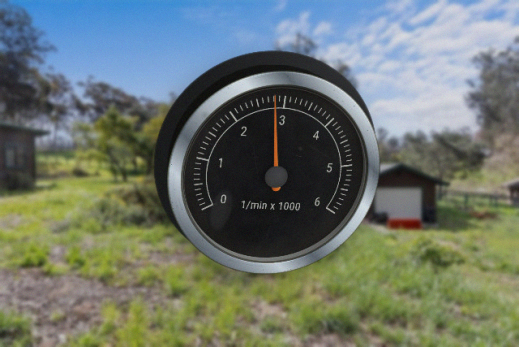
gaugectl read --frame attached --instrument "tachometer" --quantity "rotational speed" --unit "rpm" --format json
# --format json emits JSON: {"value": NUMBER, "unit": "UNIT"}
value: {"value": 2800, "unit": "rpm"}
